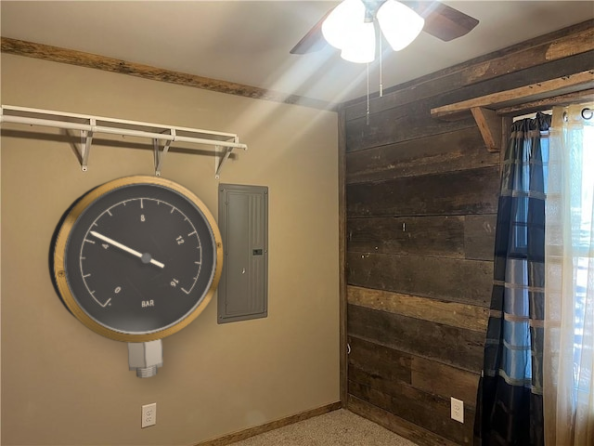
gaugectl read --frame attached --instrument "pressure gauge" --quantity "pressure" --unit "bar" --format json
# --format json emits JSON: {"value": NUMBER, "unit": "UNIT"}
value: {"value": 4.5, "unit": "bar"}
